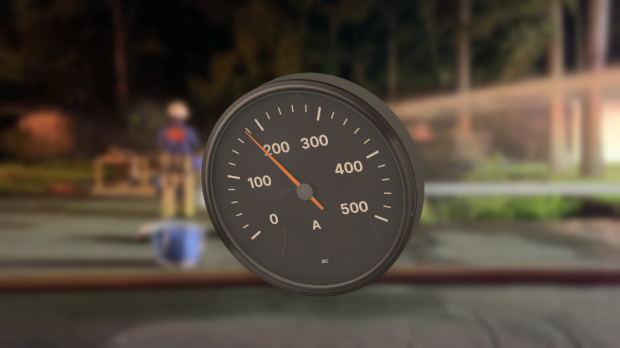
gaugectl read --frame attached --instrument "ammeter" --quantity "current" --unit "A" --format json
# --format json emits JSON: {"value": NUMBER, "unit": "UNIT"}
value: {"value": 180, "unit": "A"}
